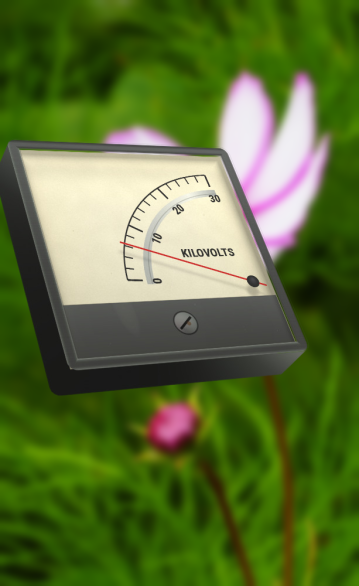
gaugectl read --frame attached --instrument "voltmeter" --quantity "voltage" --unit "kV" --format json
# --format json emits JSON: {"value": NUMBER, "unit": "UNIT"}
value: {"value": 6, "unit": "kV"}
